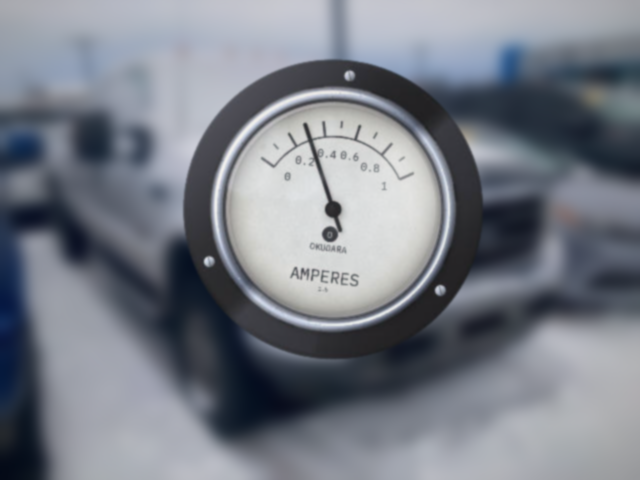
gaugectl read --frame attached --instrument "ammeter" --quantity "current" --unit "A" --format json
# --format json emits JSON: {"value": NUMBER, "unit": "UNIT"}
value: {"value": 0.3, "unit": "A"}
